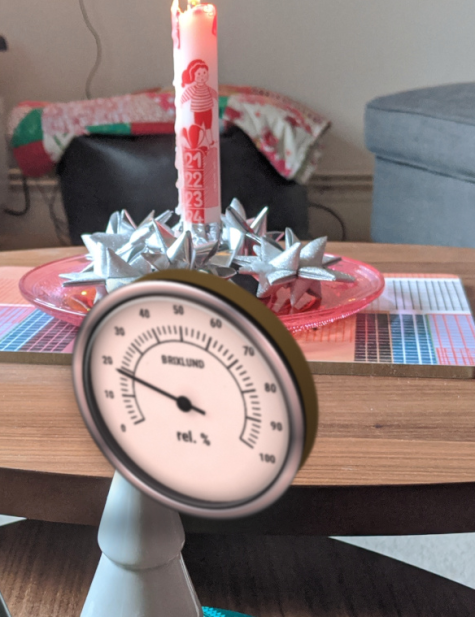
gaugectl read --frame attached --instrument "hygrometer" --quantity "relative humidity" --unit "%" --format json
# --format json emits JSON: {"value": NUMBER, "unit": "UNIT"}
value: {"value": 20, "unit": "%"}
